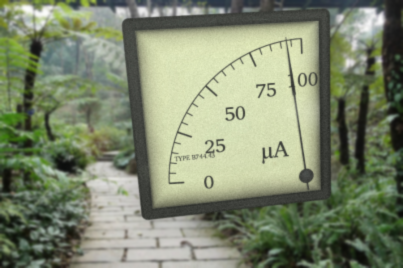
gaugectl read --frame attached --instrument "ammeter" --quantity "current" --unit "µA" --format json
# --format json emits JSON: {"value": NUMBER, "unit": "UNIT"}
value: {"value": 92.5, "unit": "µA"}
